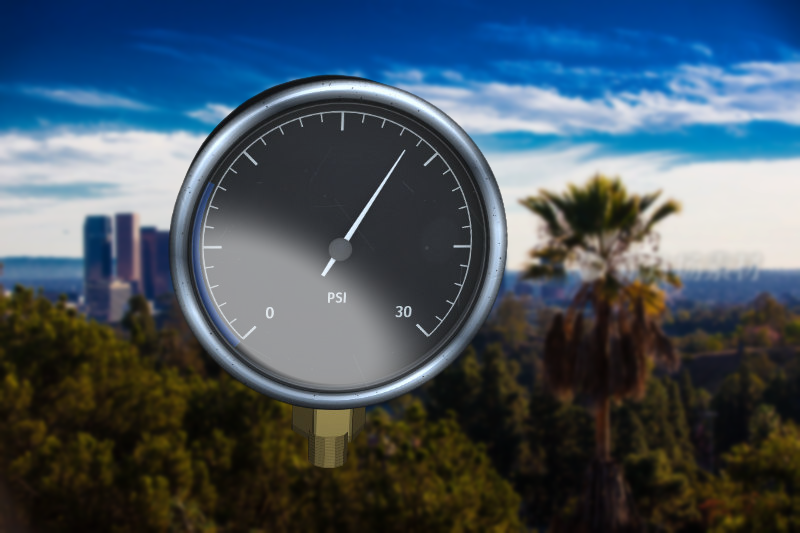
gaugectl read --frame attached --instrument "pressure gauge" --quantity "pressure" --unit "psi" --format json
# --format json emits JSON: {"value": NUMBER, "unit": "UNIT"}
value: {"value": 18.5, "unit": "psi"}
